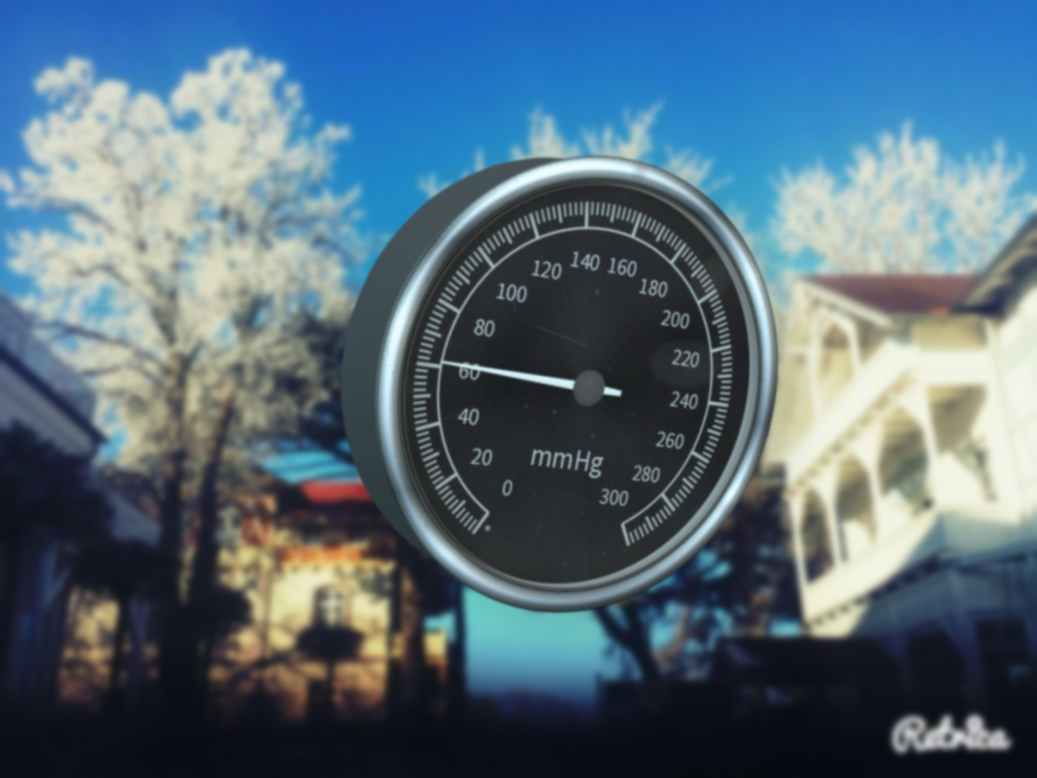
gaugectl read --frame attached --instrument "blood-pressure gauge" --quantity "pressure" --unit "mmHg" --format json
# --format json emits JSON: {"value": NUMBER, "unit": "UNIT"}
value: {"value": 62, "unit": "mmHg"}
